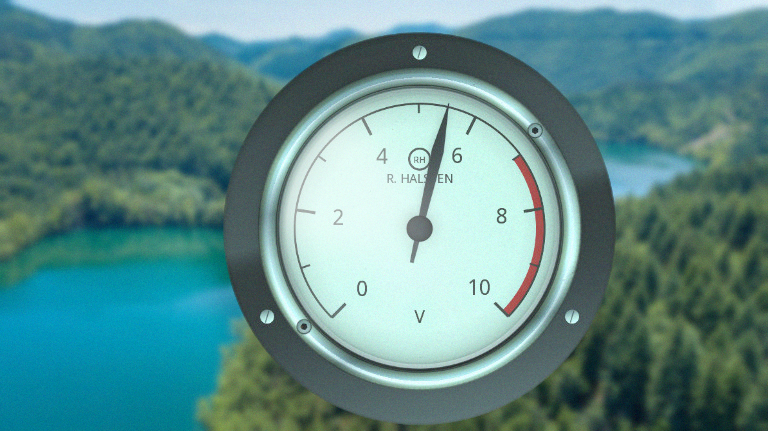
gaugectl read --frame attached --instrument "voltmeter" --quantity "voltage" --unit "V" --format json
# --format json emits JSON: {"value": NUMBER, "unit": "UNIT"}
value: {"value": 5.5, "unit": "V"}
